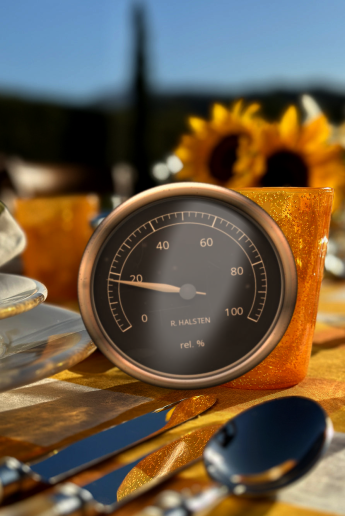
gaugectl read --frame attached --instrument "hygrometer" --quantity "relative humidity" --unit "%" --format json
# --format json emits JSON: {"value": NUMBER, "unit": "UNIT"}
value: {"value": 18, "unit": "%"}
